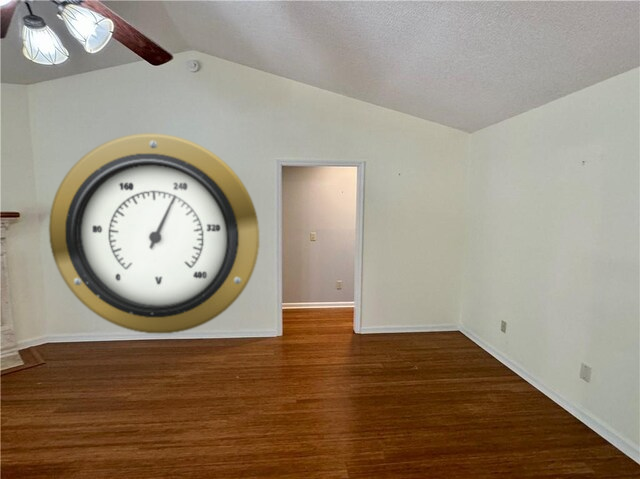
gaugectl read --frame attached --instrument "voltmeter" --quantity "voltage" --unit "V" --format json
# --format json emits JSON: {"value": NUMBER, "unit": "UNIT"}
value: {"value": 240, "unit": "V"}
